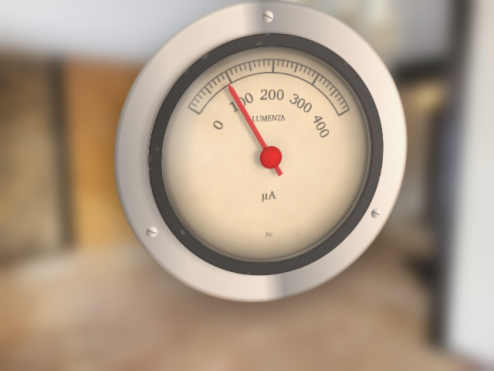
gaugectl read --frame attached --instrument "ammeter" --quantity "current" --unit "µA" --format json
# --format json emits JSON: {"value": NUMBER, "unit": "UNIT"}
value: {"value": 90, "unit": "µA"}
